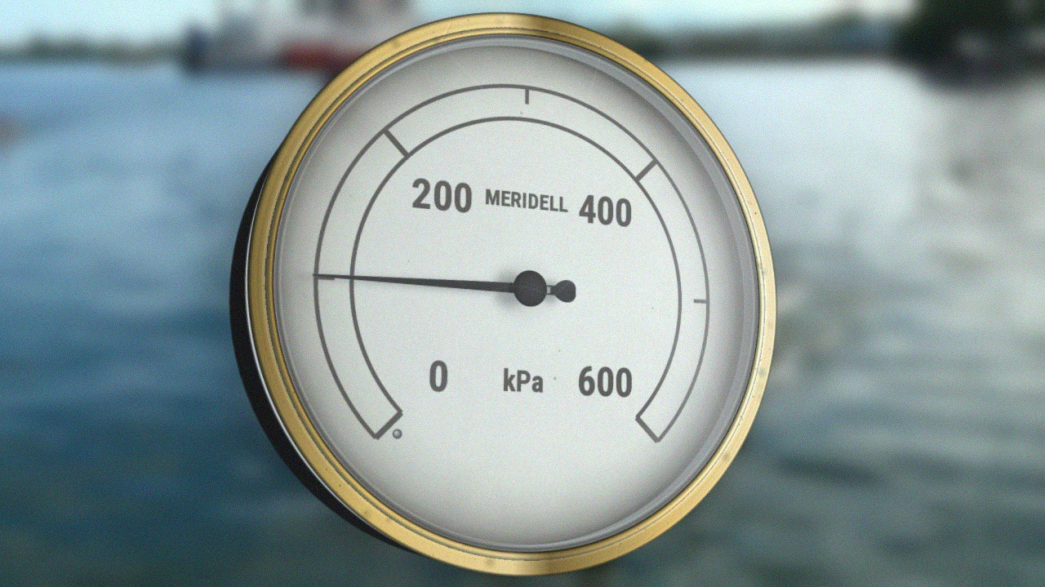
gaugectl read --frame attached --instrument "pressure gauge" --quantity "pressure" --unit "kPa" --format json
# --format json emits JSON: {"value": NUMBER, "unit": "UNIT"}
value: {"value": 100, "unit": "kPa"}
